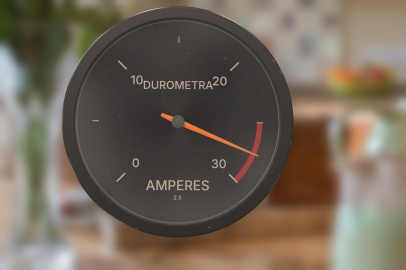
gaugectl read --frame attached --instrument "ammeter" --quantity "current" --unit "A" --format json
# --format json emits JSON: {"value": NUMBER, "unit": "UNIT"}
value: {"value": 27.5, "unit": "A"}
